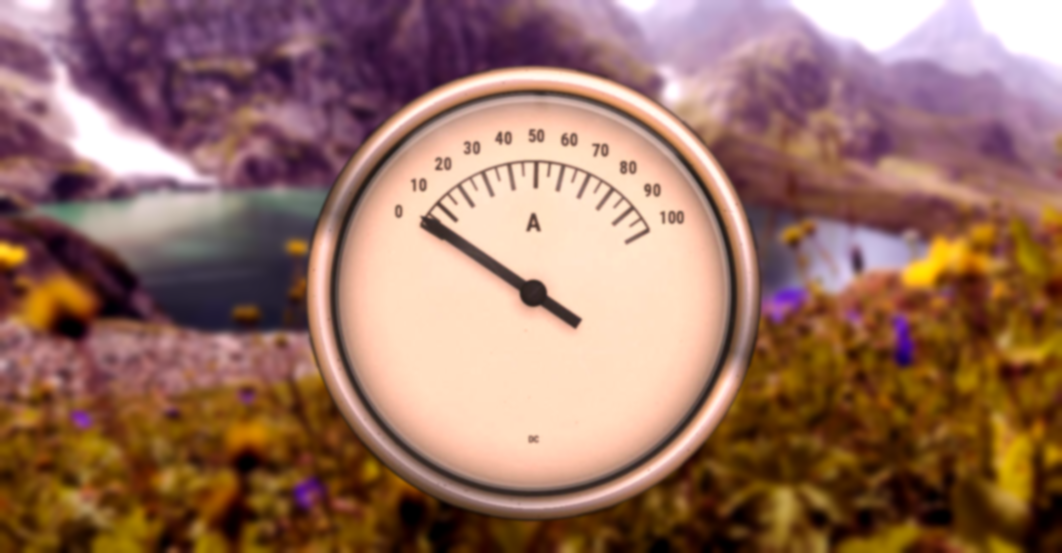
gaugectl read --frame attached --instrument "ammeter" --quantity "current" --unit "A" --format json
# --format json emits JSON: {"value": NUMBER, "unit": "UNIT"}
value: {"value": 2.5, "unit": "A"}
